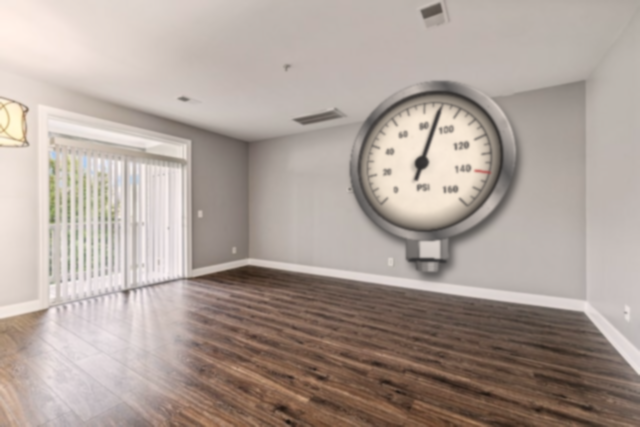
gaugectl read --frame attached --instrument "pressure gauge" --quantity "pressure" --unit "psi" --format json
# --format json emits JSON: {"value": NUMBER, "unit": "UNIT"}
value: {"value": 90, "unit": "psi"}
